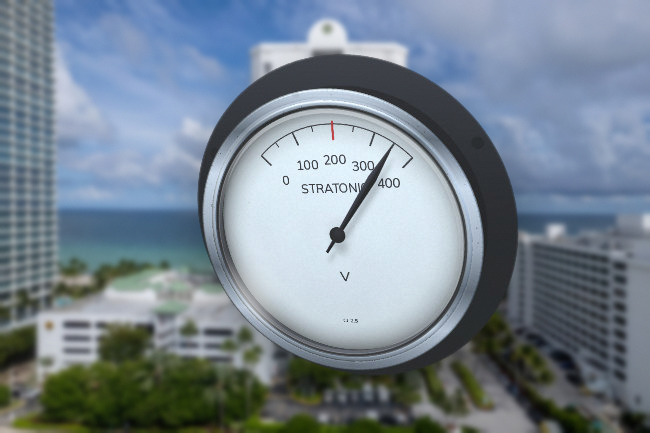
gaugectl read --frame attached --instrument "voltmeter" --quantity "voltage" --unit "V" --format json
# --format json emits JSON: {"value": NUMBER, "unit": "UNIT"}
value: {"value": 350, "unit": "V"}
